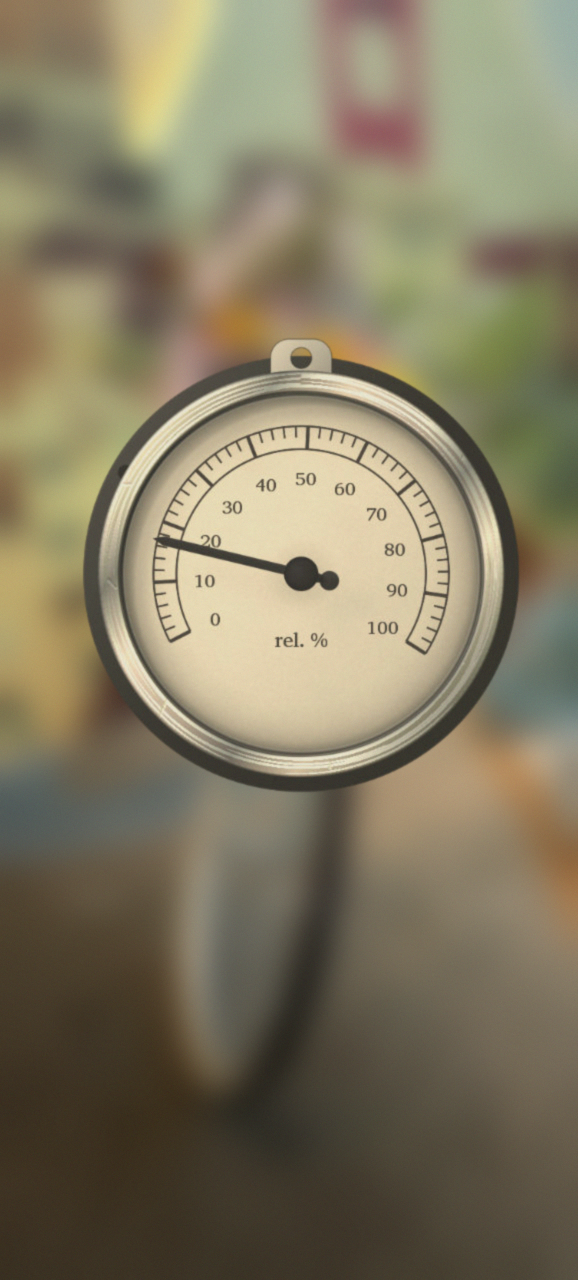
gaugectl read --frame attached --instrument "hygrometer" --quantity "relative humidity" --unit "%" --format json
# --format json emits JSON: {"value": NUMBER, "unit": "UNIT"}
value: {"value": 17, "unit": "%"}
